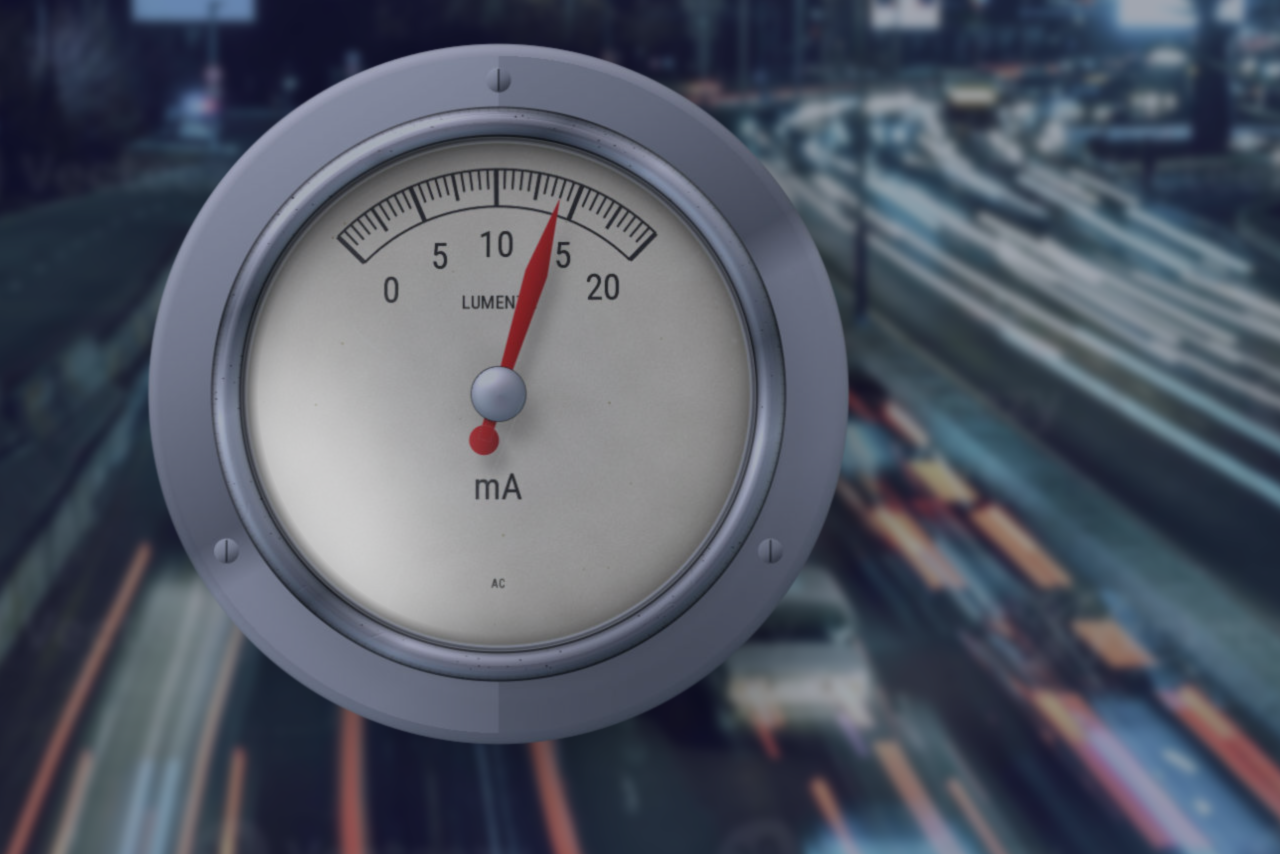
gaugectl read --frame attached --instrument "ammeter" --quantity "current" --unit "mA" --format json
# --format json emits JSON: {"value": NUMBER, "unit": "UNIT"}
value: {"value": 14, "unit": "mA"}
